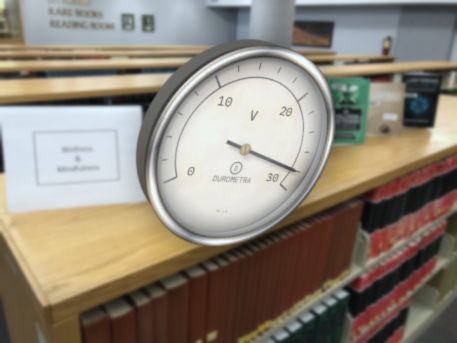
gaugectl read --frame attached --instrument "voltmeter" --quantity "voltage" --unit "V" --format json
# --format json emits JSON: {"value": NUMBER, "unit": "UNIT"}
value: {"value": 28, "unit": "V"}
